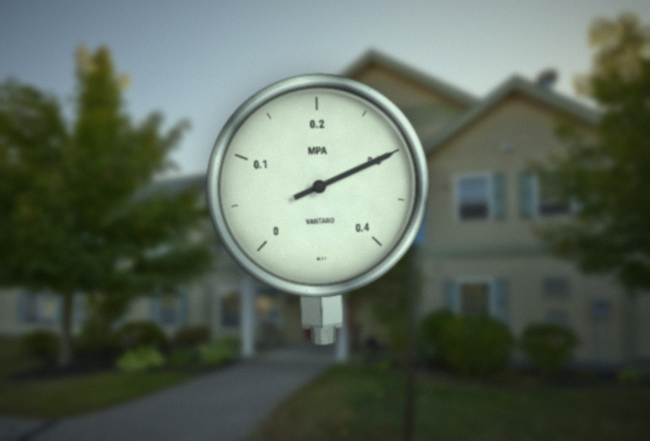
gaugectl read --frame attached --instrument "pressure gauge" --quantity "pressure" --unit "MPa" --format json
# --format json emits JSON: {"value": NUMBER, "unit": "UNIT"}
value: {"value": 0.3, "unit": "MPa"}
